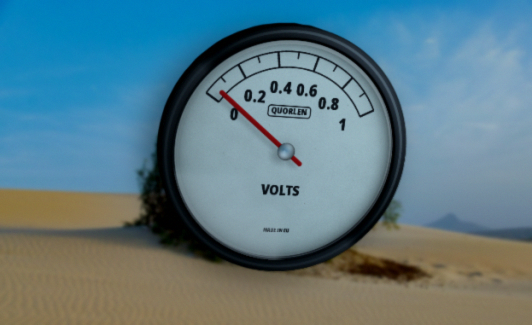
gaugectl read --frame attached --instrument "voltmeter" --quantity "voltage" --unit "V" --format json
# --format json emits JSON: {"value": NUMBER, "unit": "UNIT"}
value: {"value": 0.05, "unit": "V"}
